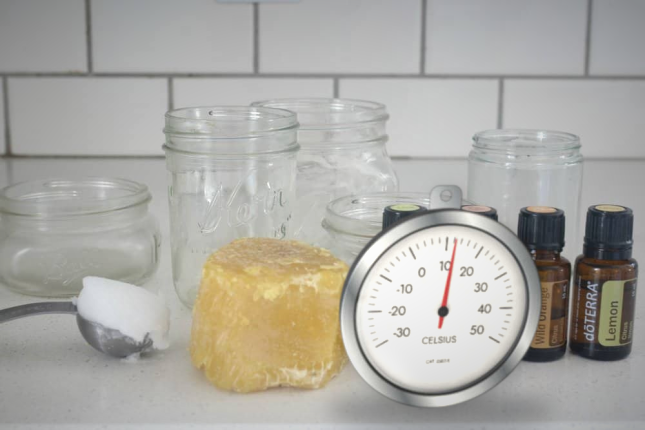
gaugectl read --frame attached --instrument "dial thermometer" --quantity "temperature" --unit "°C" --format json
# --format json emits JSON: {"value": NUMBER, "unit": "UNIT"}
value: {"value": 12, "unit": "°C"}
